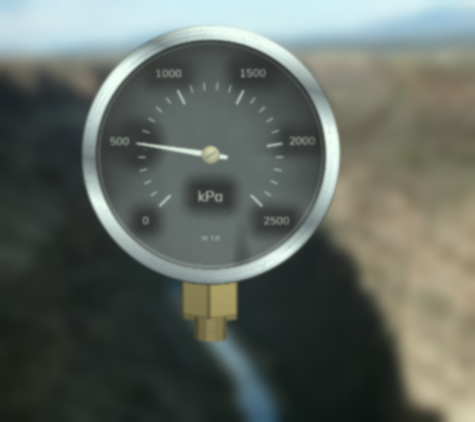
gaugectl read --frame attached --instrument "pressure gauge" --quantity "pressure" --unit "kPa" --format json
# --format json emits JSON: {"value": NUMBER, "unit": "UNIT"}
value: {"value": 500, "unit": "kPa"}
